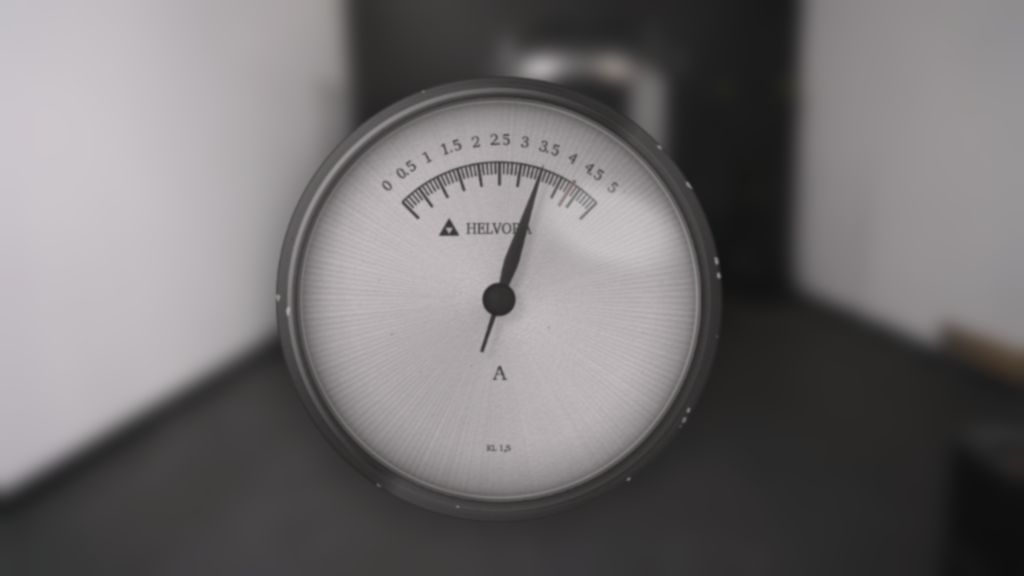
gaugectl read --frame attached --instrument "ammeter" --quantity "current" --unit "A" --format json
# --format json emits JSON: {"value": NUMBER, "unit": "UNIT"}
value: {"value": 3.5, "unit": "A"}
